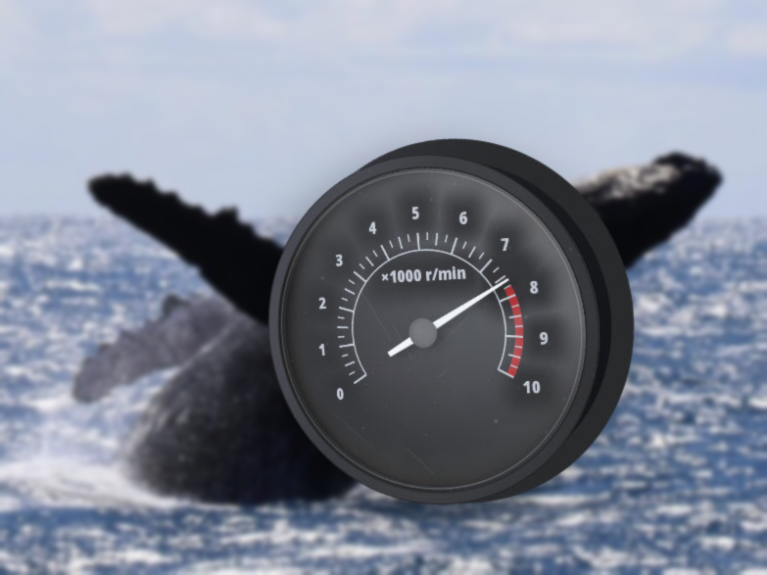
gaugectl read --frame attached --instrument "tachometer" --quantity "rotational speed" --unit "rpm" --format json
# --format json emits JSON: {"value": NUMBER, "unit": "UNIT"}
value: {"value": 7625, "unit": "rpm"}
